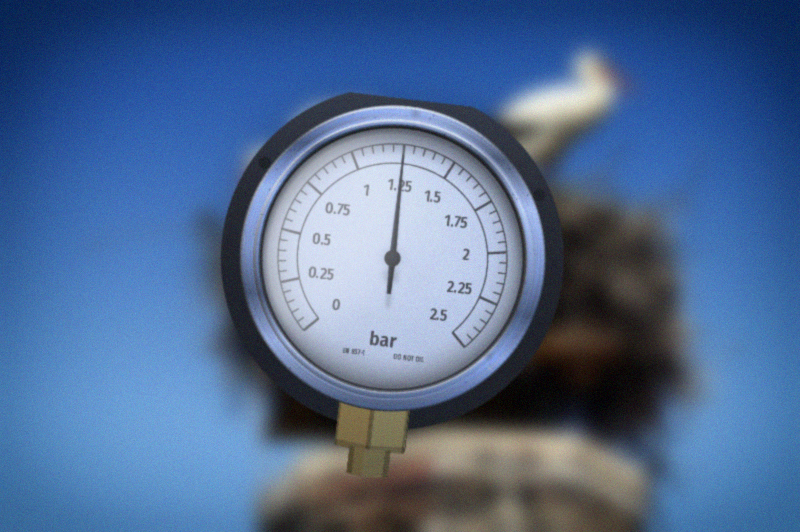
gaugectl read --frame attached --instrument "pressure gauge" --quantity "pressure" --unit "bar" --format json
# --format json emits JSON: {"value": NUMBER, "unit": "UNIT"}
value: {"value": 1.25, "unit": "bar"}
